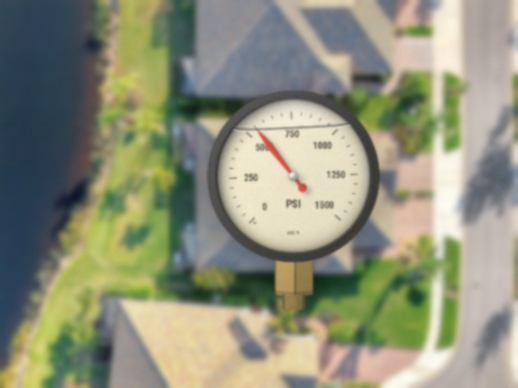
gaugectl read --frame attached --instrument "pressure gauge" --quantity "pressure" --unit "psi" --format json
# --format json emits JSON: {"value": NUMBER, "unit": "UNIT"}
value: {"value": 550, "unit": "psi"}
